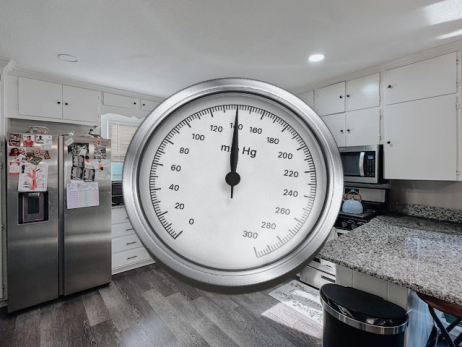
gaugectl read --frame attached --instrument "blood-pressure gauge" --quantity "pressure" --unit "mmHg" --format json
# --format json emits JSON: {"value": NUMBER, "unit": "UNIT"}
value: {"value": 140, "unit": "mmHg"}
